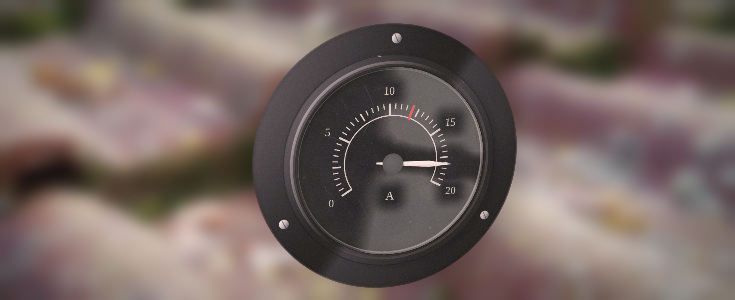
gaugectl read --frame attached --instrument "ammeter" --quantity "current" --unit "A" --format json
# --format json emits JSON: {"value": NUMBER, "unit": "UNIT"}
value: {"value": 18, "unit": "A"}
